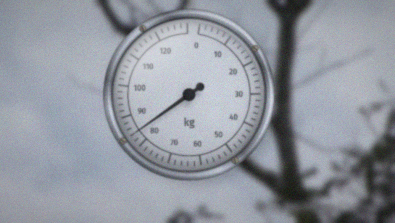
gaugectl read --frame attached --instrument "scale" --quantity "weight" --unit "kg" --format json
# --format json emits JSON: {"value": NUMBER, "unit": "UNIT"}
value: {"value": 84, "unit": "kg"}
